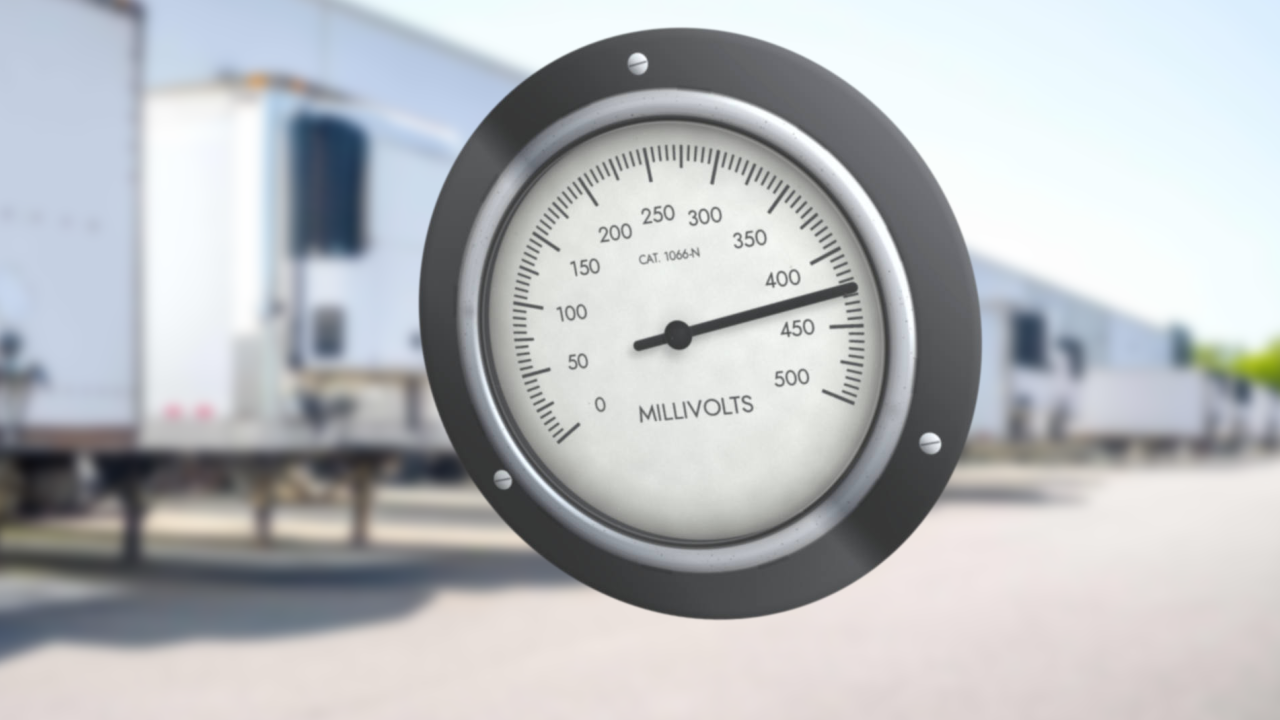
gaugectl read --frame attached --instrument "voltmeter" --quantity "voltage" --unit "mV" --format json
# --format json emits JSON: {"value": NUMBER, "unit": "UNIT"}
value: {"value": 425, "unit": "mV"}
